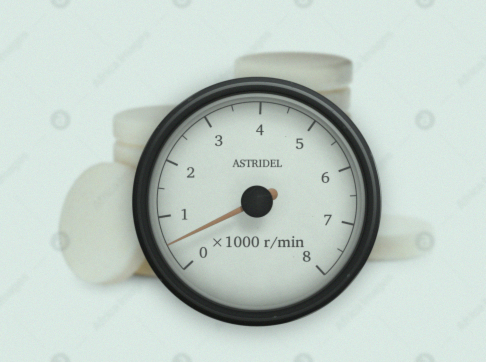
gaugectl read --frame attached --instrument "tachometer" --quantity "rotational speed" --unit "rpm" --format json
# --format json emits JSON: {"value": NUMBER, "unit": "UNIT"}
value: {"value": 500, "unit": "rpm"}
